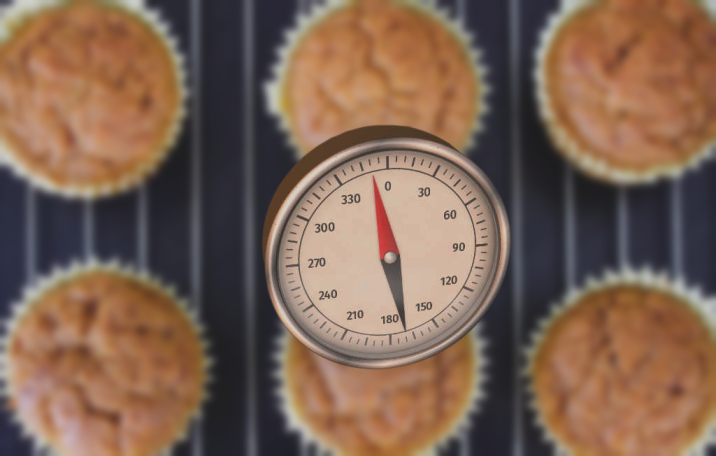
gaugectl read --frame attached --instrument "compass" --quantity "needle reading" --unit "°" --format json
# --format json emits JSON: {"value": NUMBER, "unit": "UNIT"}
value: {"value": 350, "unit": "°"}
